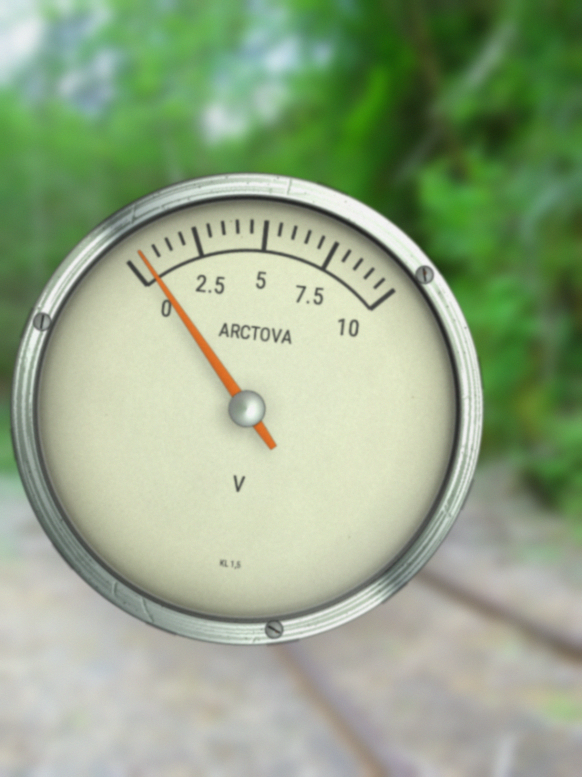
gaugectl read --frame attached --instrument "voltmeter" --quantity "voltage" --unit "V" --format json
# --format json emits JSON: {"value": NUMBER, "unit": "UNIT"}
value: {"value": 0.5, "unit": "V"}
